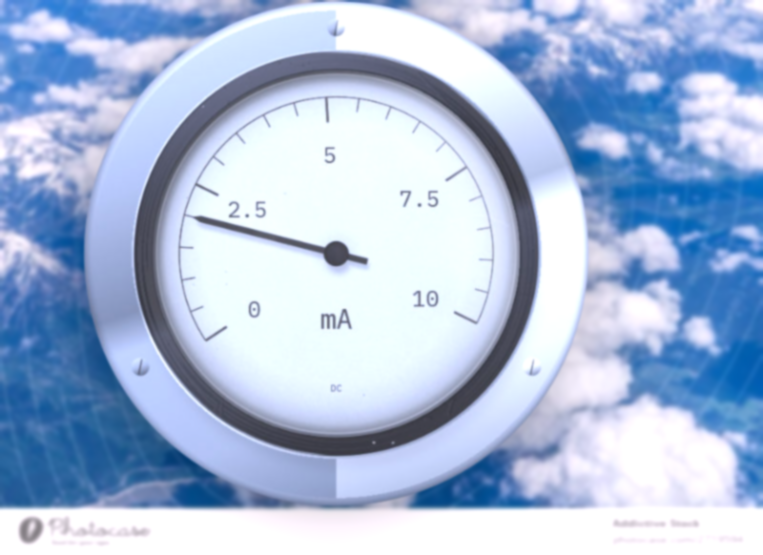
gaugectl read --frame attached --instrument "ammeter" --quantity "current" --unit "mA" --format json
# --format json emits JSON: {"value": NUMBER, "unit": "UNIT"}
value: {"value": 2, "unit": "mA"}
